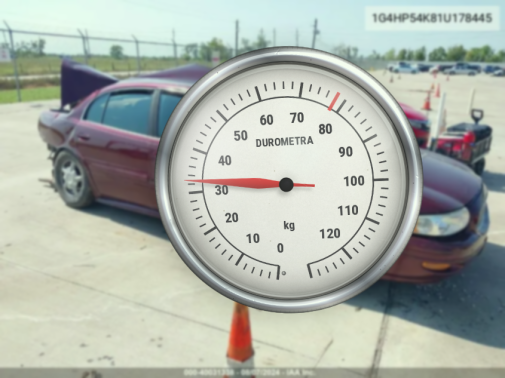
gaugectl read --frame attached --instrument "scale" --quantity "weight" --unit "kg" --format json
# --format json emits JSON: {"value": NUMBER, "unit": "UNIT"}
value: {"value": 33, "unit": "kg"}
